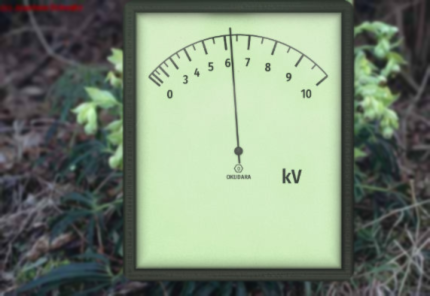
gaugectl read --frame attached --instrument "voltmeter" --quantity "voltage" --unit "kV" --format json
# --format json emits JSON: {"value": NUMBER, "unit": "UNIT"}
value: {"value": 6.25, "unit": "kV"}
